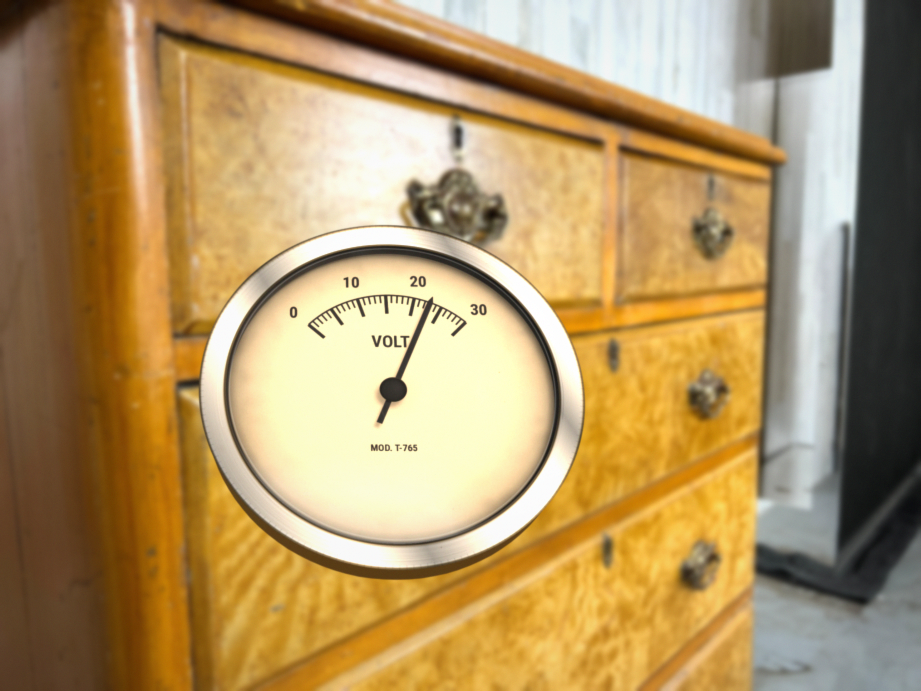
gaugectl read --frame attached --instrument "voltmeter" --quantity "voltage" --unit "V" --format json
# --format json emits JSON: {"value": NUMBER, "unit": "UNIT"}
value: {"value": 23, "unit": "V"}
